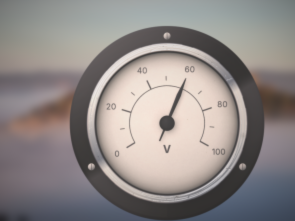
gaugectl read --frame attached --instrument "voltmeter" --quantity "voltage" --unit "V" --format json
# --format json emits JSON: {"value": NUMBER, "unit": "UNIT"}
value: {"value": 60, "unit": "V"}
